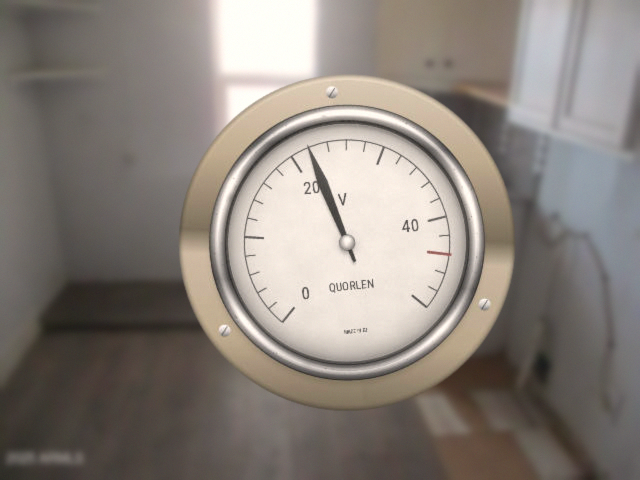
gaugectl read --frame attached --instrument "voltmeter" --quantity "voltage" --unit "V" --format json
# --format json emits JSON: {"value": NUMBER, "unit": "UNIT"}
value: {"value": 22, "unit": "V"}
